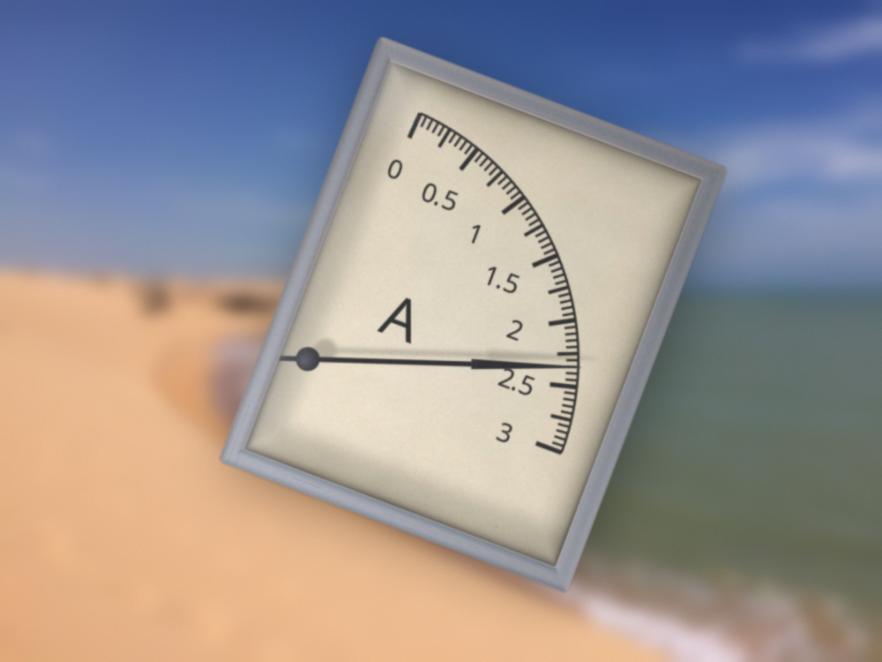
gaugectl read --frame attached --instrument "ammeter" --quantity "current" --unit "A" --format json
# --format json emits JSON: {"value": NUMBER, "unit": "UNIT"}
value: {"value": 2.35, "unit": "A"}
